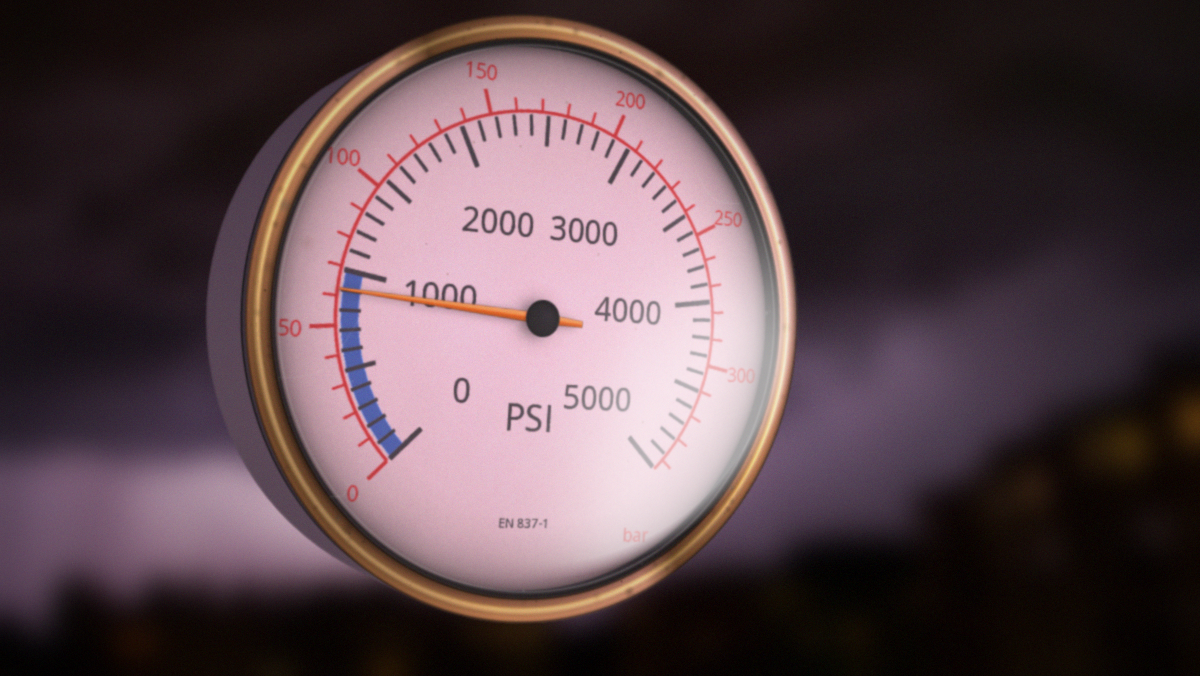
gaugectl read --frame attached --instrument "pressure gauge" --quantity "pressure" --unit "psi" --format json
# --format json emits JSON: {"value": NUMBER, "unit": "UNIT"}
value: {"value": 900, "unit": "psi"}
